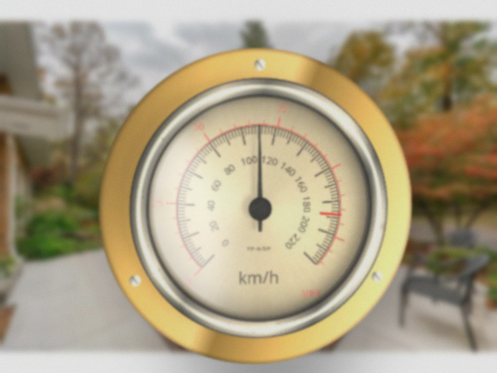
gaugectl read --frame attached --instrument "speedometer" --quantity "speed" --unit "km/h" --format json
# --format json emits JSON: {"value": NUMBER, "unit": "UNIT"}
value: {"value": 110, "unit": "km/h"}
